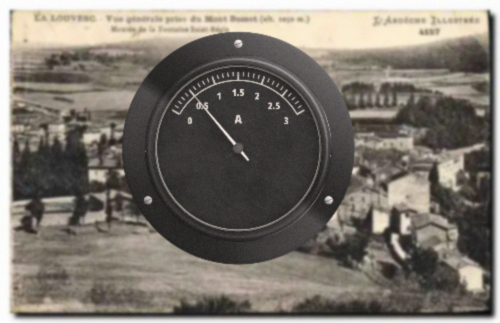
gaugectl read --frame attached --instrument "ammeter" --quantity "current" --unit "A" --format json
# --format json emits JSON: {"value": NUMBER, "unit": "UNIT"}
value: {"value": 0.5, "unit": "A"}
